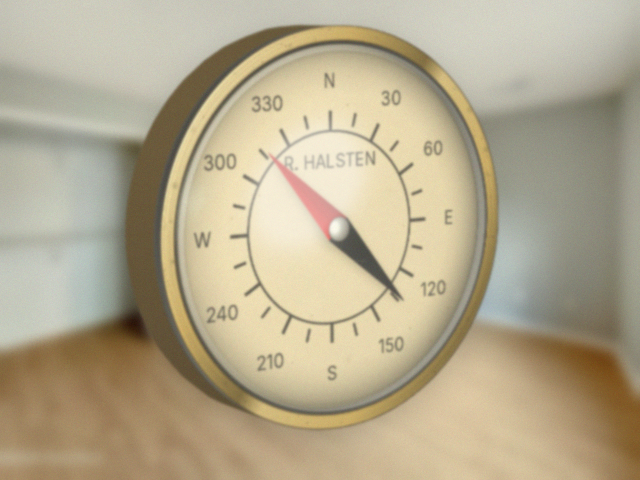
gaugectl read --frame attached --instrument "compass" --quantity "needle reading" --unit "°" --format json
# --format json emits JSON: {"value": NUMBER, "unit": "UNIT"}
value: {"value": 315, "unit": "°"}
